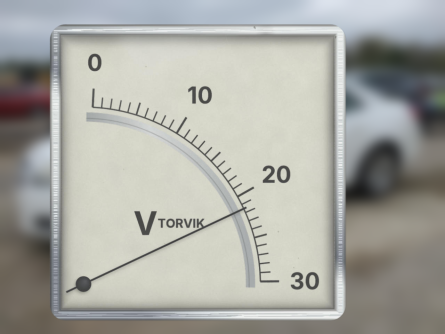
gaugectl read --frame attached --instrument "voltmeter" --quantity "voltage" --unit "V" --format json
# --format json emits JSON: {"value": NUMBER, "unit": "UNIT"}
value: {"value": 21.5, "unit": "V"}
